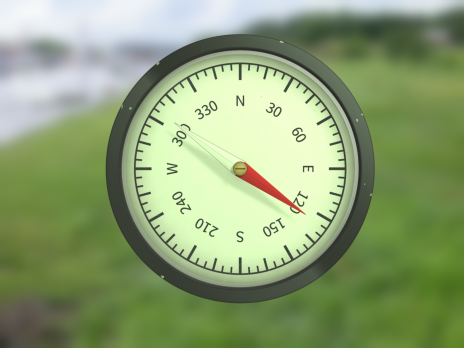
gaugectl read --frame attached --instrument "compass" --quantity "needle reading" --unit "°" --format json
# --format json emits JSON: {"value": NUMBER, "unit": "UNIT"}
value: {"value": 125, "unit": "°"}
